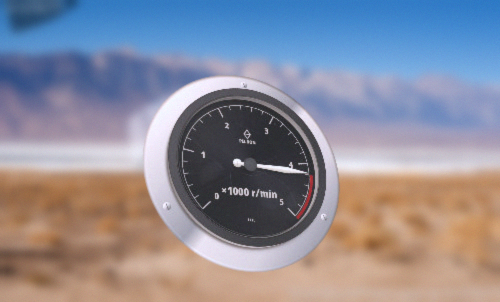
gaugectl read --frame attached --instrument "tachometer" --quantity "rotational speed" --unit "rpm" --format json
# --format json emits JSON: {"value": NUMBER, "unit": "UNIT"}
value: {"value": 4200, "unit": "rpm"}
